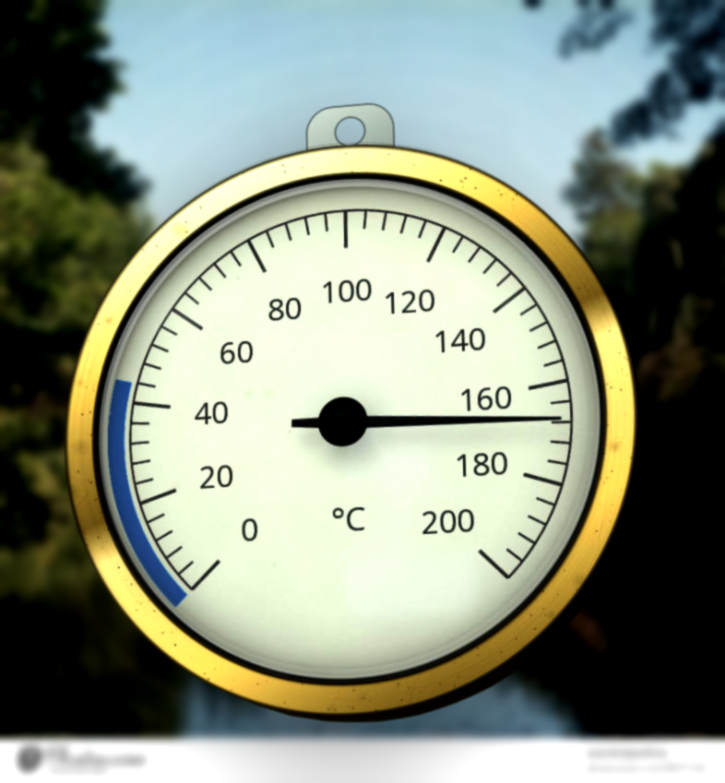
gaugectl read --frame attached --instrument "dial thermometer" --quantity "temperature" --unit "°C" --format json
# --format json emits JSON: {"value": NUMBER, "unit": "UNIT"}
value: {"value": 168, "unit": "°C"}
